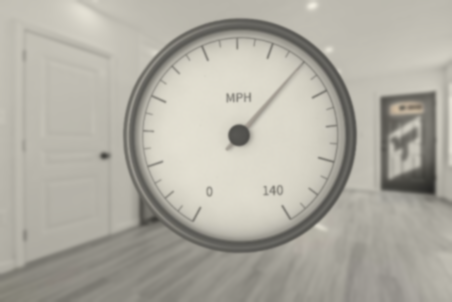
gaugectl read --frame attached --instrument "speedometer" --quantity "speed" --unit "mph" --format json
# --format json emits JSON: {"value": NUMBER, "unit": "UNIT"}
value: {"value": 90, "unit": "mph"}
